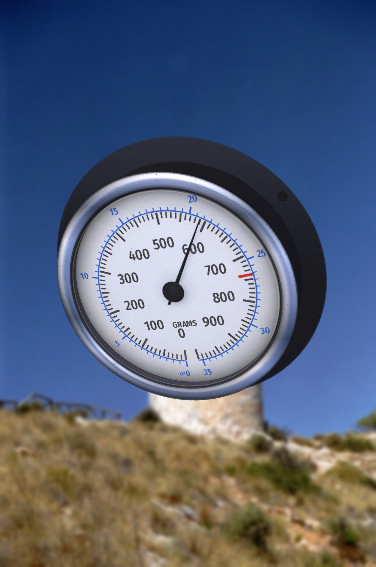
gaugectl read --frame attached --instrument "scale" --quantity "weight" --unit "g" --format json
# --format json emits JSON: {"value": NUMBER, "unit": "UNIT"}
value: {"value": 590, "unit": "g"}
